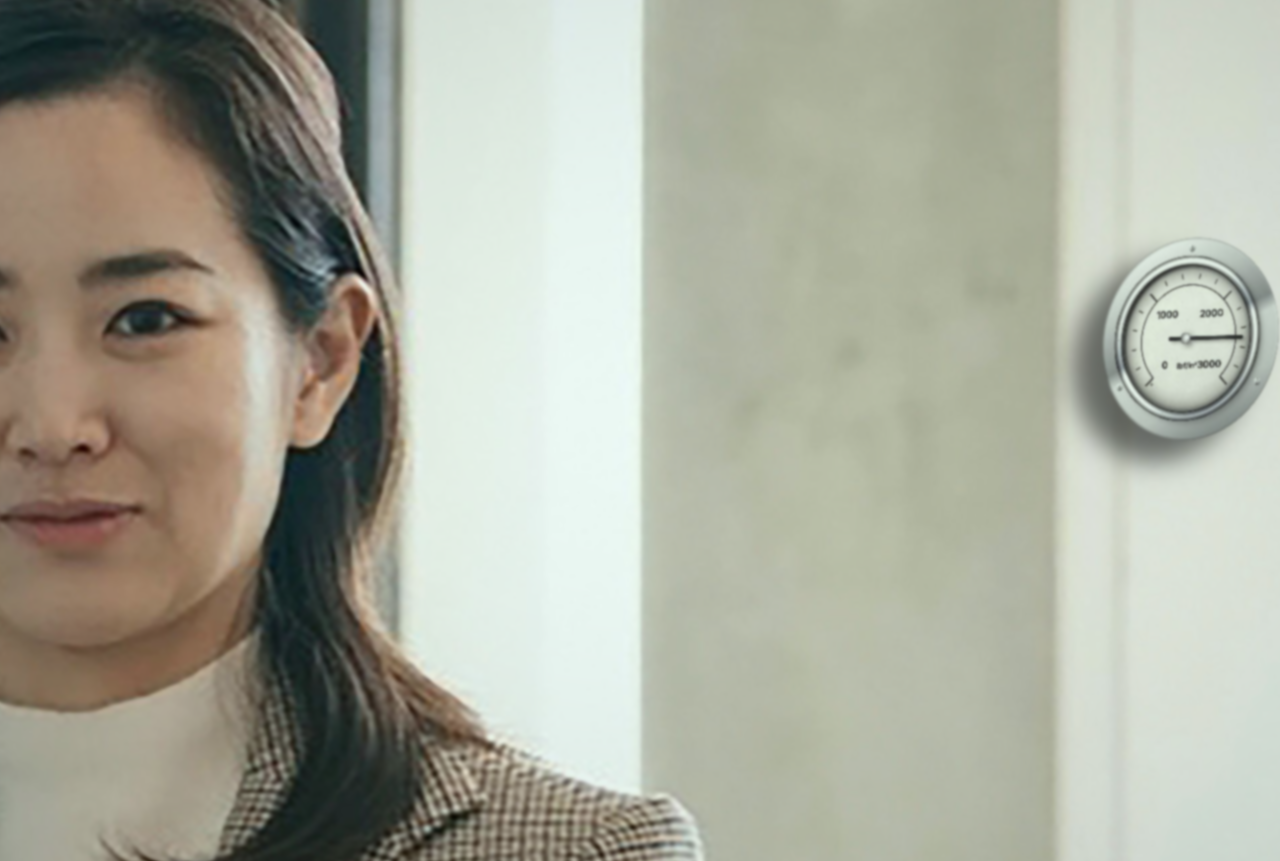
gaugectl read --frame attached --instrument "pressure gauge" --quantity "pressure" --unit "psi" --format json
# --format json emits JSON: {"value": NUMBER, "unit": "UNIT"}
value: {"value": 2500, "unit": "psi"}
